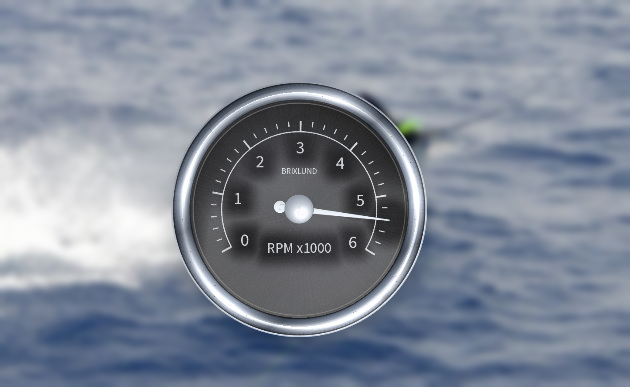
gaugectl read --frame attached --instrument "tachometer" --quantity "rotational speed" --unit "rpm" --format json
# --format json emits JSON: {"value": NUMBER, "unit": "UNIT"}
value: {"value": 5400, "unit": "rpm"}
